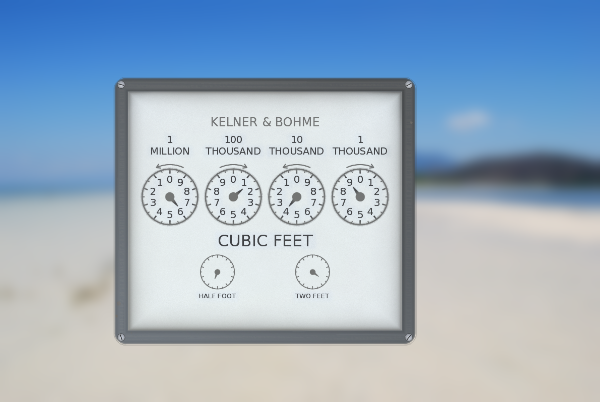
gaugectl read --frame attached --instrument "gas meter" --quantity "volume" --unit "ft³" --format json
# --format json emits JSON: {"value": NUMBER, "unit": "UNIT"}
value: {"value": 613900, "unit": "ft³"}
